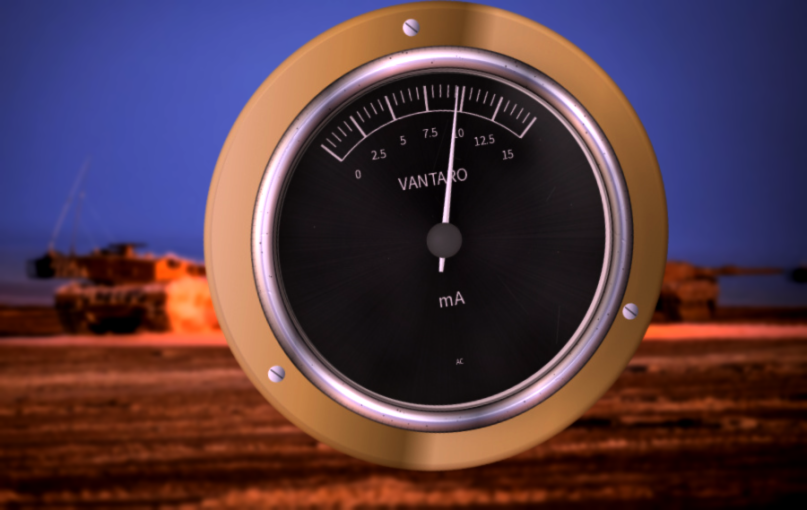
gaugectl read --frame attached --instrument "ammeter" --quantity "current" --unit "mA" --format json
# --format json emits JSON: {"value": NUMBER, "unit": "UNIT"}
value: {"value": 9.5, "unit": "mA"}
